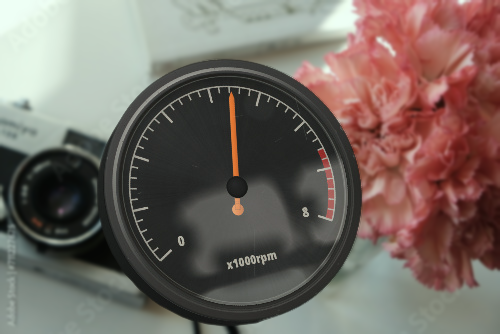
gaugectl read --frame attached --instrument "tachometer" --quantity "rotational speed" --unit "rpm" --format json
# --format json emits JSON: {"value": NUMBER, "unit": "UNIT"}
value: {"value": 4400, "unit": "rpm"}
